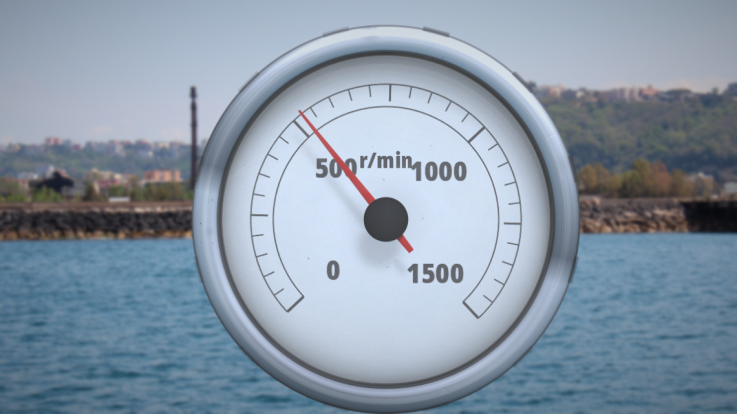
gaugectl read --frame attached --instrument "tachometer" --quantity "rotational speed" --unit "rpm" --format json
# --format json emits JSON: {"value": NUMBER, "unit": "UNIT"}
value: {"value": 525, "unit": "rpm"}
